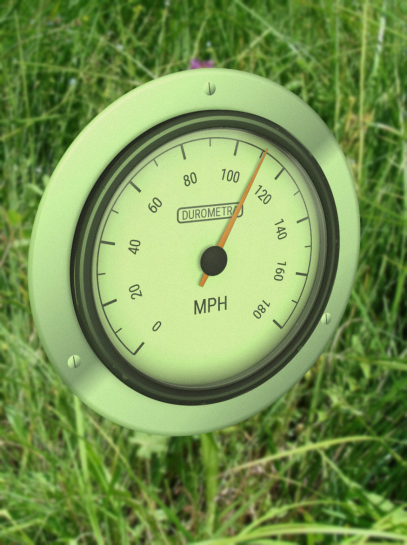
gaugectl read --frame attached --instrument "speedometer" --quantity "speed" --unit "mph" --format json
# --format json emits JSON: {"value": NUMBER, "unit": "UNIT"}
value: {"value": 110, "unit": "mph"}
